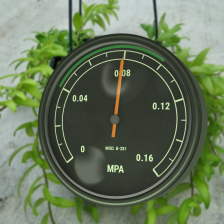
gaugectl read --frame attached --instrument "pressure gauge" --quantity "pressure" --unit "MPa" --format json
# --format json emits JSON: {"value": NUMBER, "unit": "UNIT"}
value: {"value": 0.08, "unit": "MPa"}
